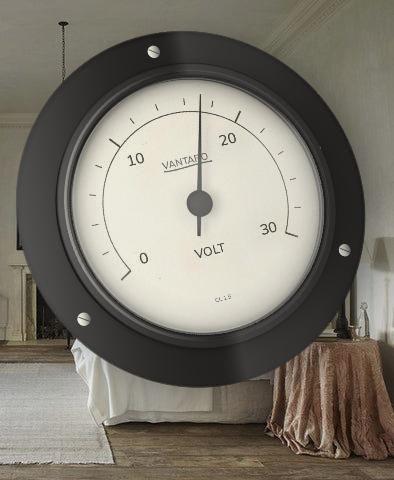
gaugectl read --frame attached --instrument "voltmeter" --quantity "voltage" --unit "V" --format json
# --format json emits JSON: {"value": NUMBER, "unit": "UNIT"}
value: {"value": 17, "unit": "V"}
